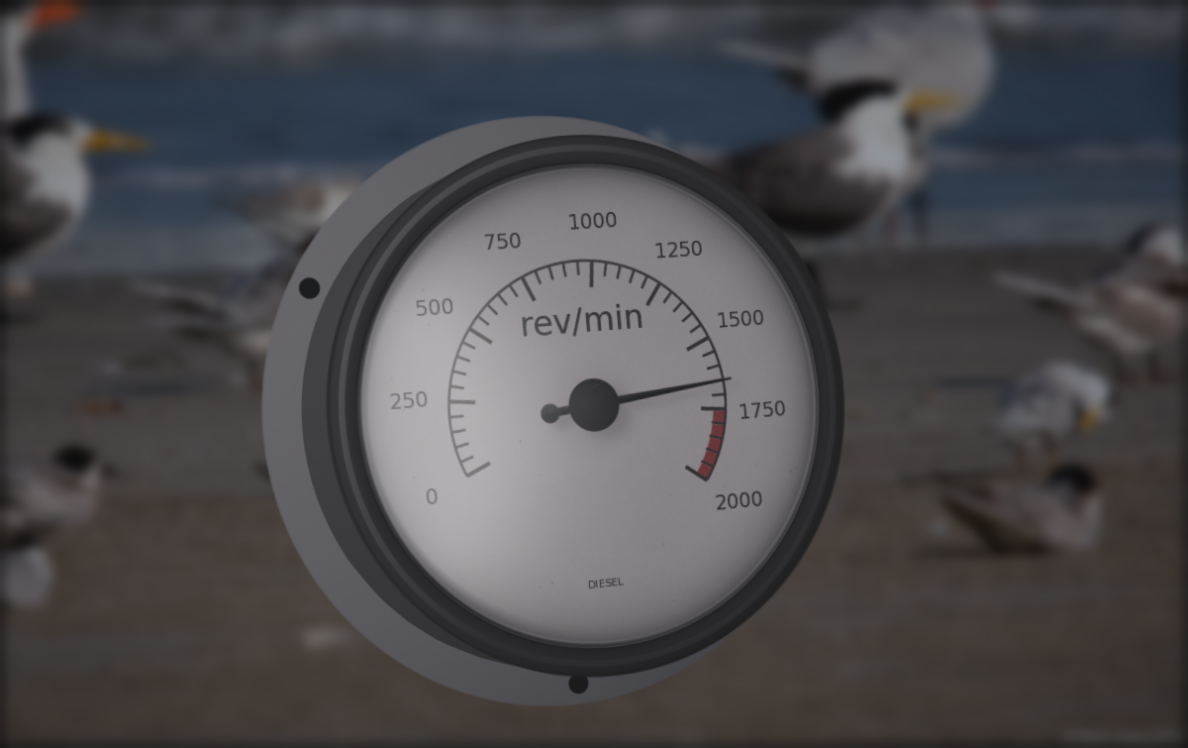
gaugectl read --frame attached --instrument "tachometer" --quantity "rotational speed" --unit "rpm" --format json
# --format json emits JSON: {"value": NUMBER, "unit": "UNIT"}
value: {"value": 1650, "unit": "rpm"}
